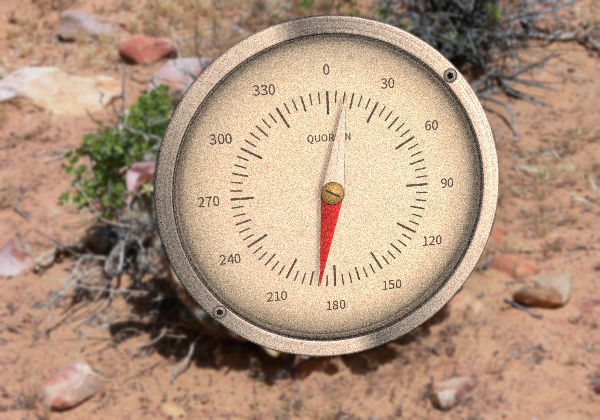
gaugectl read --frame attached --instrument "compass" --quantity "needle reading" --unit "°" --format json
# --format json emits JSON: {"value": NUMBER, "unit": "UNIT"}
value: {"value": 190, "unit": "°"}
